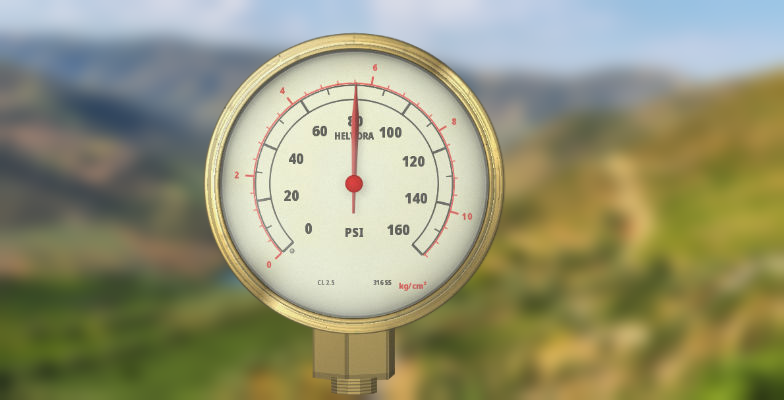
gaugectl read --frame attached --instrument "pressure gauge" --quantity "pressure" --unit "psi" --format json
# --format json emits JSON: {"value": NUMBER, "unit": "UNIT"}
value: {"value": 80, "unit": "psi"}
